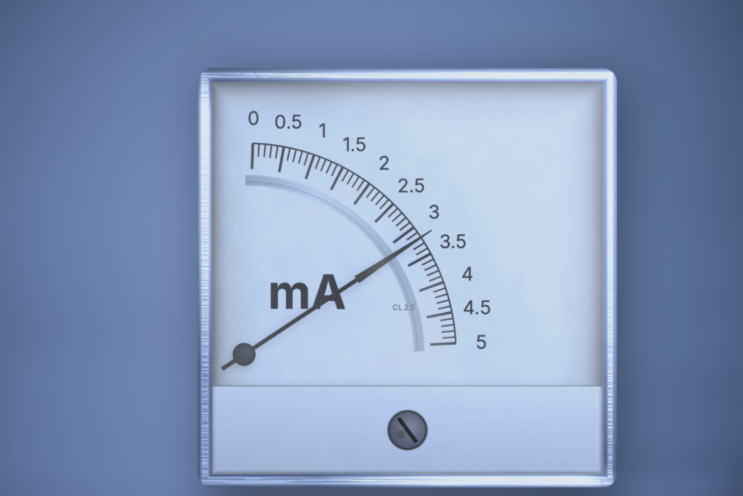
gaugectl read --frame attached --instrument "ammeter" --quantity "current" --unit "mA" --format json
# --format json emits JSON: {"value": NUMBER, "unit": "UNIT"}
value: {"value": 3.2, "unit": "mA"}
